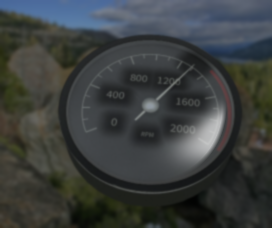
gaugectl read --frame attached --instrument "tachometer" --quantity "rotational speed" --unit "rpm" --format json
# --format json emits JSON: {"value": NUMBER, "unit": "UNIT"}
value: {"value": 1300, "unit": "rpm"}
